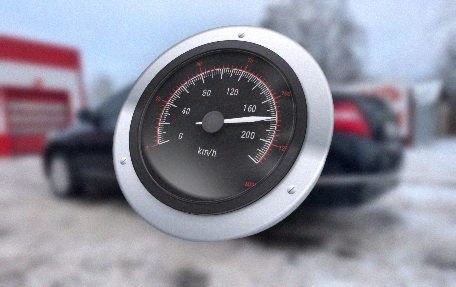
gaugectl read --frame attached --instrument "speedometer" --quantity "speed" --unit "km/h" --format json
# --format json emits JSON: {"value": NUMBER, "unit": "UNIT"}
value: {"value": 180, "unit": "km/h"}
